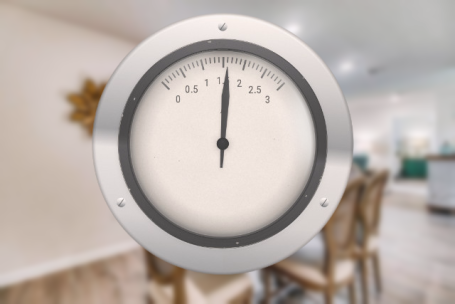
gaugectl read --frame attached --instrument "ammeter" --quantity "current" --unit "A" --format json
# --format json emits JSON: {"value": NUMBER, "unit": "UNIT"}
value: {"value": 1.6, "unit": "A"}
